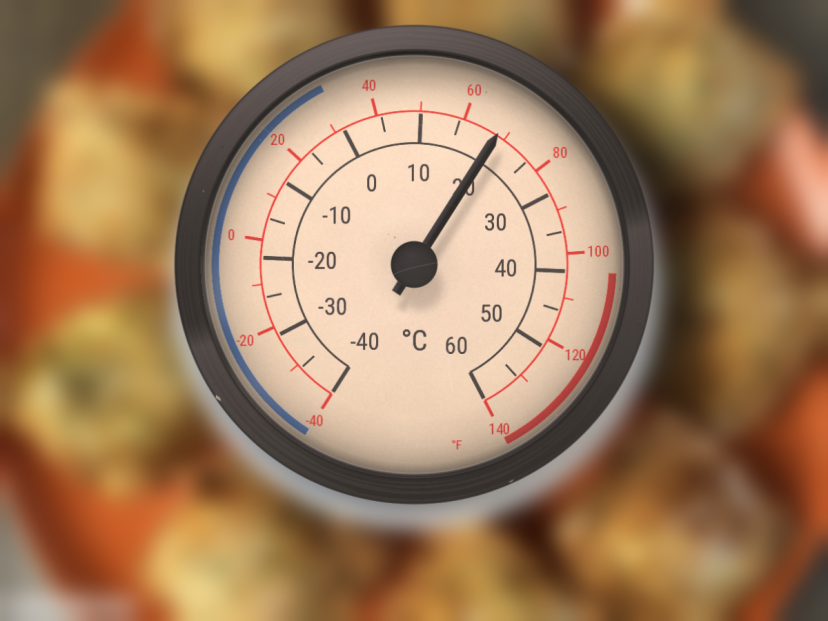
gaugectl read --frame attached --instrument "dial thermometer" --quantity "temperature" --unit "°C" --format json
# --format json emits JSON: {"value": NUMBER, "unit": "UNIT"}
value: {"value": 20, "unit": "°C"}
